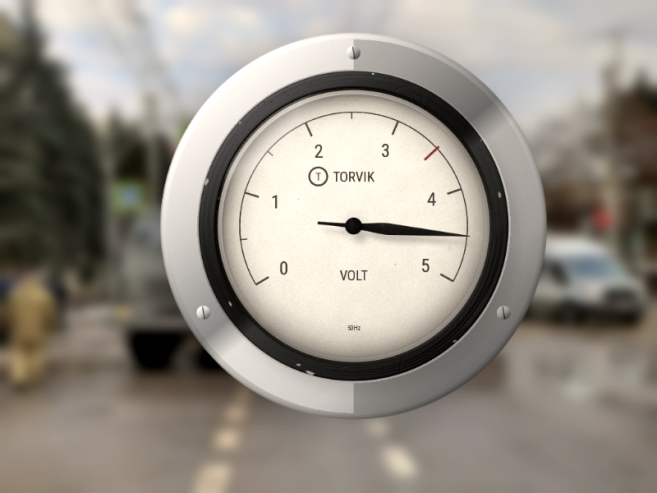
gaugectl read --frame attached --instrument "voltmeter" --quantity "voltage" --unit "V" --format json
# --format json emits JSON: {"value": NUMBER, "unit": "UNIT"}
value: {"value": 4.5, "unit": "V"}
